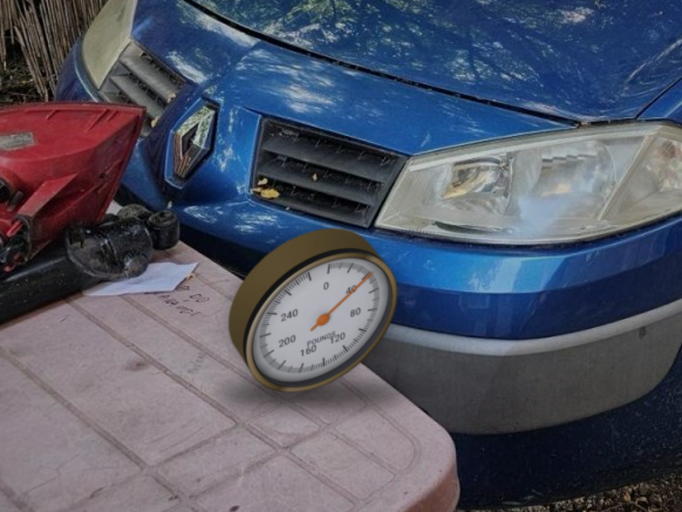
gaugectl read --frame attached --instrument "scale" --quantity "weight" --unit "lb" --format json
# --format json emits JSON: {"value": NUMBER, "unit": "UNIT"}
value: {"value": 40, "unit": "lb"}
